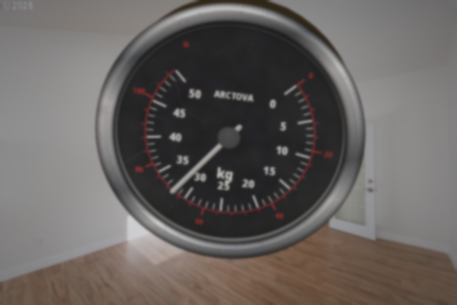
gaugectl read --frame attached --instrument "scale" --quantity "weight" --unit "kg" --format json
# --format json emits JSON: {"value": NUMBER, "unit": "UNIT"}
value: {"value": 32, "unit": "kg"}
